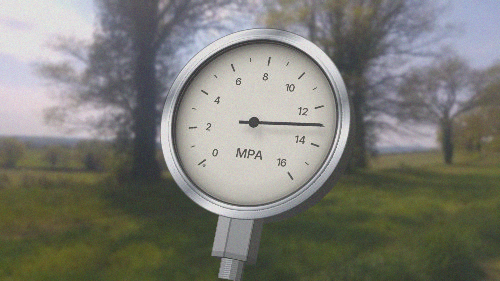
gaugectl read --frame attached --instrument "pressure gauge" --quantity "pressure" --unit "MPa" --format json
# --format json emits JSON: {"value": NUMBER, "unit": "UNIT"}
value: {"value": 13, "unit": "MPa"}
